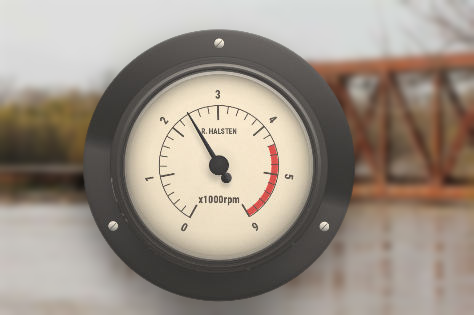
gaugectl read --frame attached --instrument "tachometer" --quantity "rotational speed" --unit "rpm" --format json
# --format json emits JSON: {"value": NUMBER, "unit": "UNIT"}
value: {"value": 2400, "unit": "rpm"}
